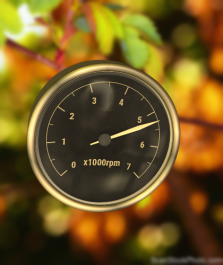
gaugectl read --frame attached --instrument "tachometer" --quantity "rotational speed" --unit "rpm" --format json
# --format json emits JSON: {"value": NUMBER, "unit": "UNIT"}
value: {"value": 5250, "unit": "rpm"}
